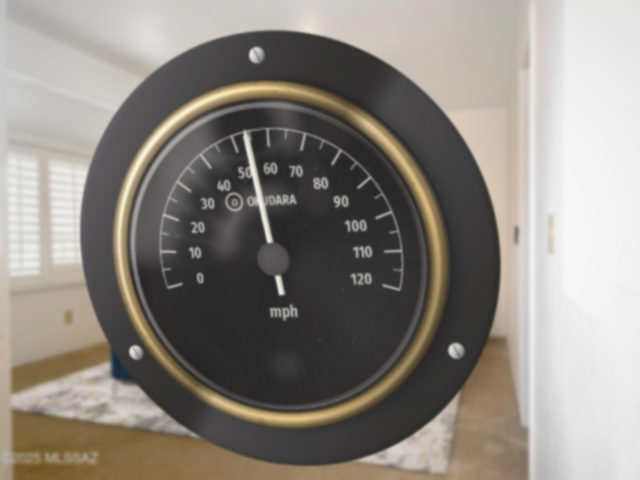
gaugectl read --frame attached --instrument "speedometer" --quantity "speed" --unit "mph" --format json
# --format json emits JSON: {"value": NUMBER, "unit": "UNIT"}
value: {"value": 55, "unit": "mph"}
